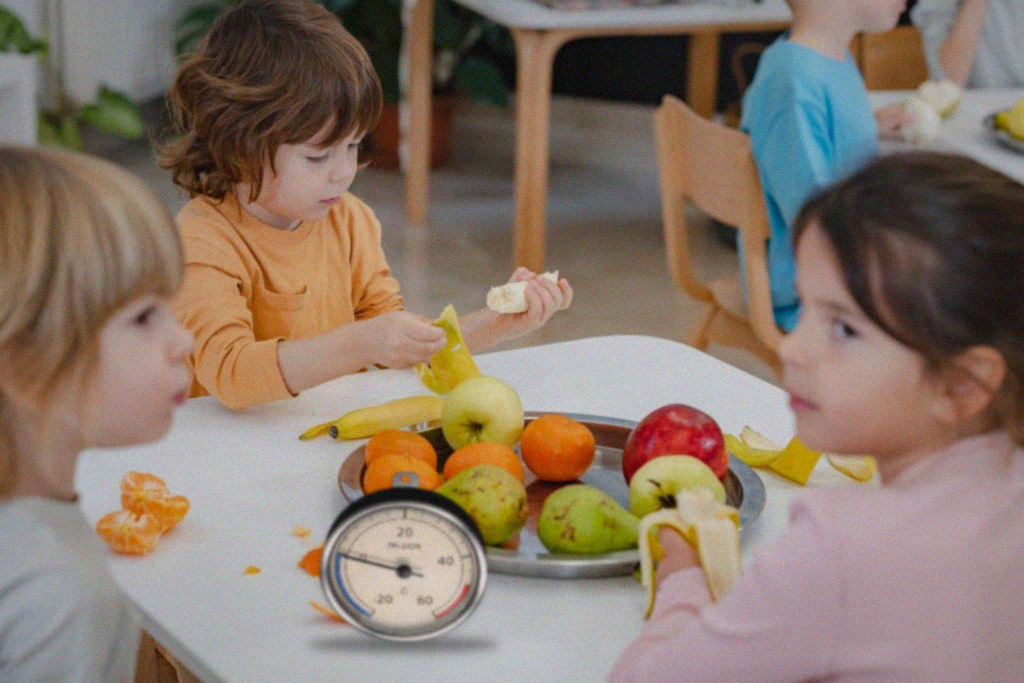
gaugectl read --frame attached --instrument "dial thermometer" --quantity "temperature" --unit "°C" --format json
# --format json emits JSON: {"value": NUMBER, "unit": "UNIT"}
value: {"value": 0, "unit": "°C"}
